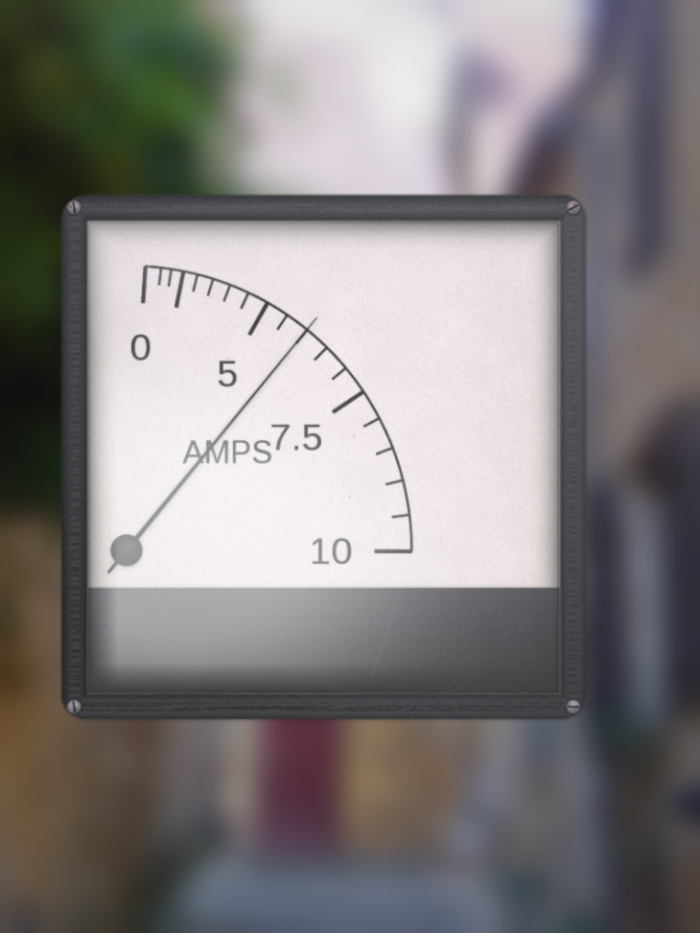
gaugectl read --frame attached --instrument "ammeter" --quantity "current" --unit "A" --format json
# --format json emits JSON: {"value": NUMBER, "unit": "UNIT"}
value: {"value": 6, "unit": "A"}
